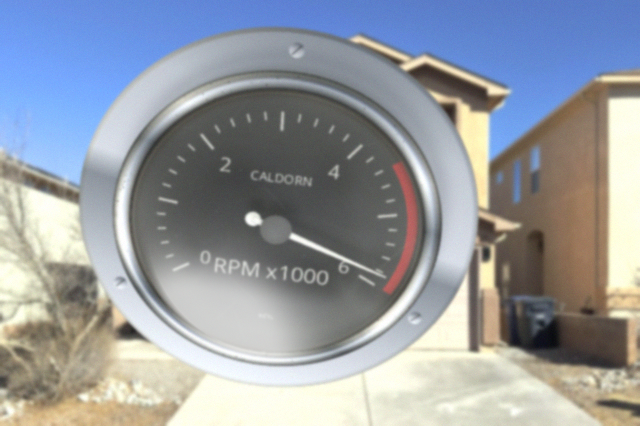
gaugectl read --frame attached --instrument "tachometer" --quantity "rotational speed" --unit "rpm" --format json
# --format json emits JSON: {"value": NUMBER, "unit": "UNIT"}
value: {"value": 5800, "unit": "rpm"}
